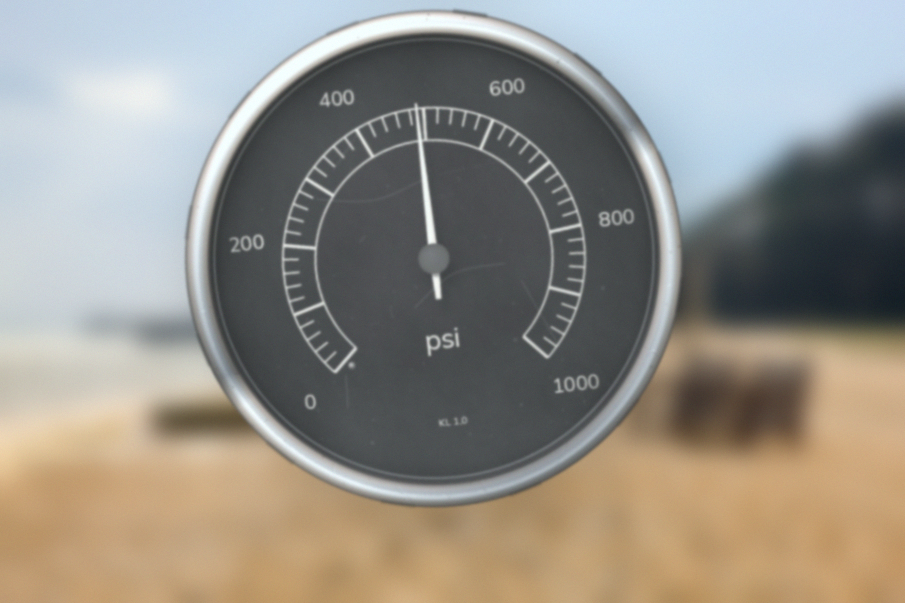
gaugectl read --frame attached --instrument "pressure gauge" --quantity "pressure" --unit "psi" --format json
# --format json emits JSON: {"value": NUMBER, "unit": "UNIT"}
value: {"value": 490, "unit": "psi"}
